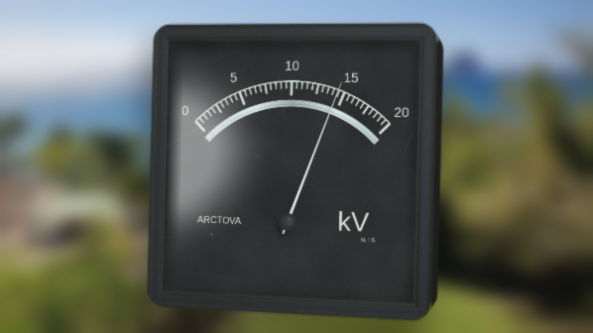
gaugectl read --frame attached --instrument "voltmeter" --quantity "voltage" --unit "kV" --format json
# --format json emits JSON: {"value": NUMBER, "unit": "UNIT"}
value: {"value": 14.5, "unit": "kV"}
